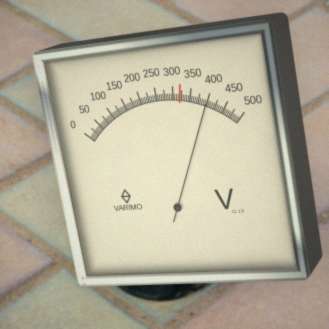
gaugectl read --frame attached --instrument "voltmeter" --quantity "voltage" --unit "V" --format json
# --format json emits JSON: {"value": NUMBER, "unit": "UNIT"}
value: {"value": 400, "unit": "V"}
